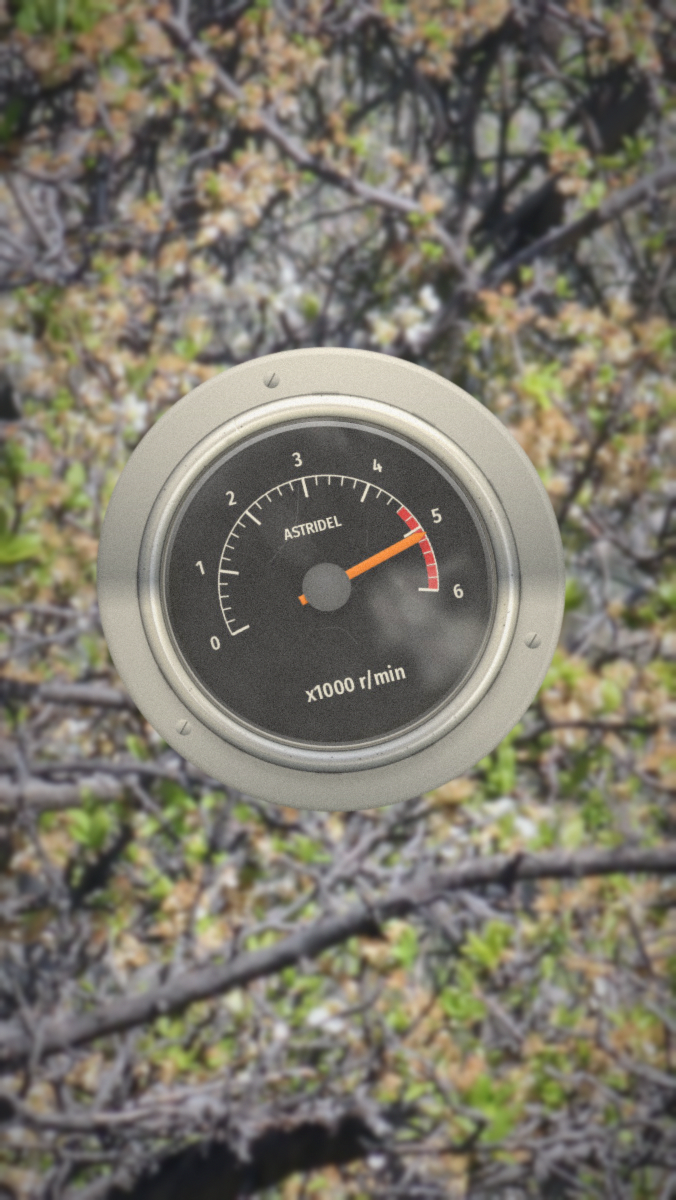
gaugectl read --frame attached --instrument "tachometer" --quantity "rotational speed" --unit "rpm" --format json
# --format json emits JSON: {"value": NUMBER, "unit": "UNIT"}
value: {"value": 5100, "unit": "rpm"}
